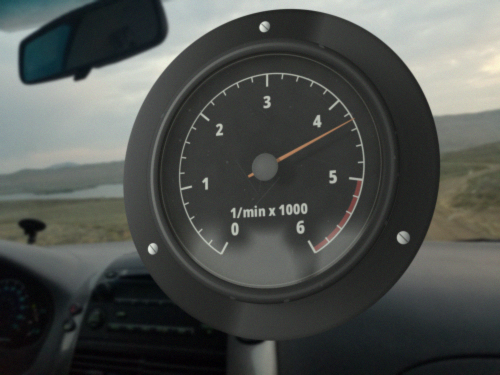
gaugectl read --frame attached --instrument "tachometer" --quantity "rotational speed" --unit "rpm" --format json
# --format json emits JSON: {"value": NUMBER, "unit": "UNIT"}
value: {"value": 4300, "unit": "rpm"}
